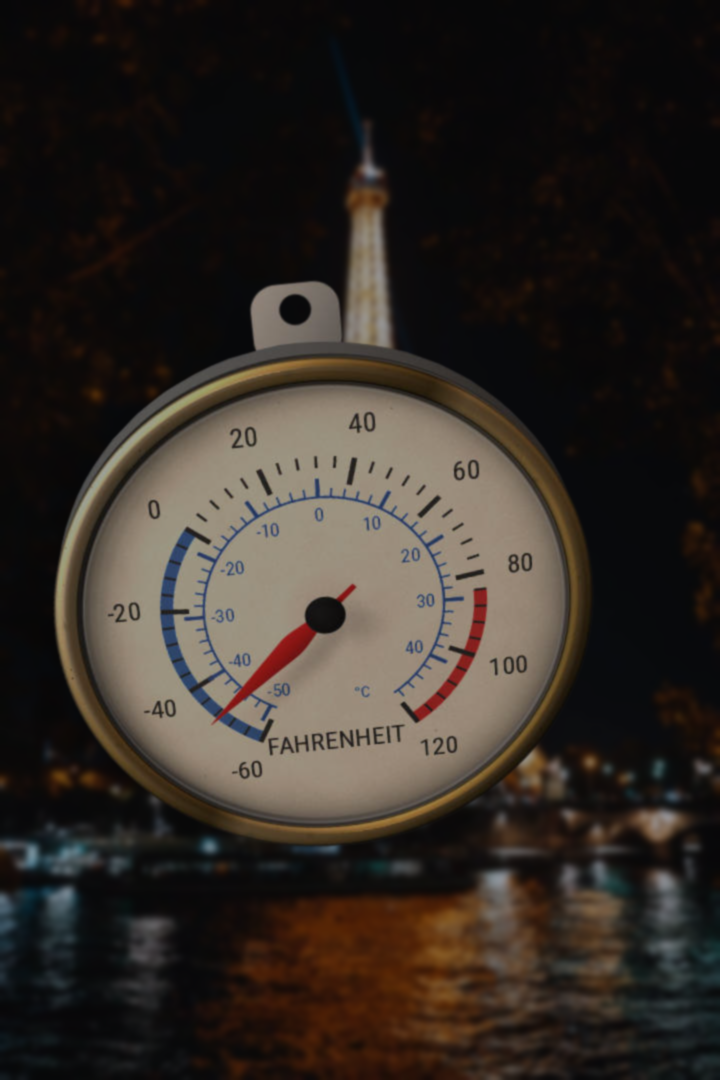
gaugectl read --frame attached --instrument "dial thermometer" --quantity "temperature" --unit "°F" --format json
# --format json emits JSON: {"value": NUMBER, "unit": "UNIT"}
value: {"value": -48, "unit": "°F"}
